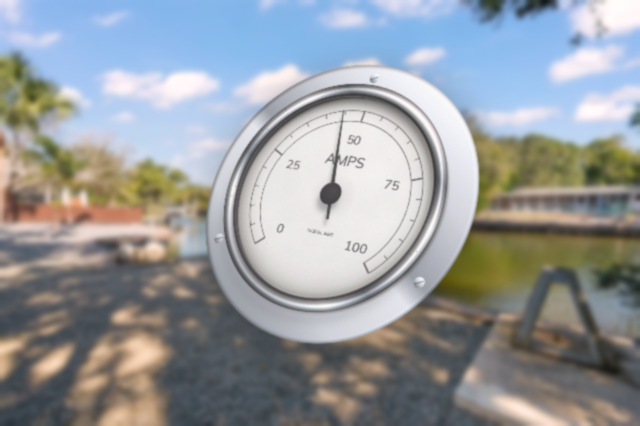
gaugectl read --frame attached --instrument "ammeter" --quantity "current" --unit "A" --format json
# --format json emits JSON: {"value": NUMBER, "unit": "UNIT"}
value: {"value": 45, "unit": "A"}
